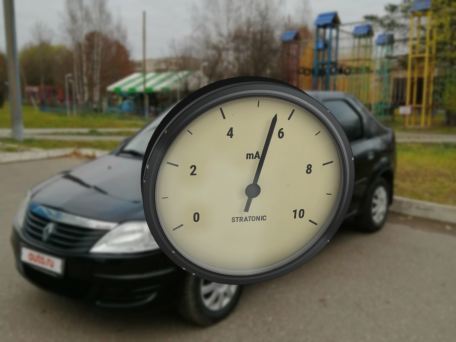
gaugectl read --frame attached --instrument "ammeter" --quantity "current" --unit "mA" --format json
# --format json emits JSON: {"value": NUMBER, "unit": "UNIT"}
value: {"value": 5.5, "unit": "mA"}
